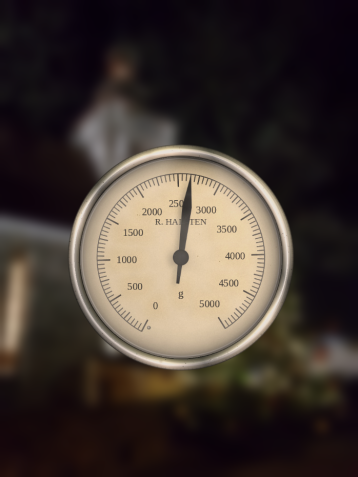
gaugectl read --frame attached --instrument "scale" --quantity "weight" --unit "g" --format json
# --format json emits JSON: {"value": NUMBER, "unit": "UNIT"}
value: {"value": 2650, "unit": "g"}
